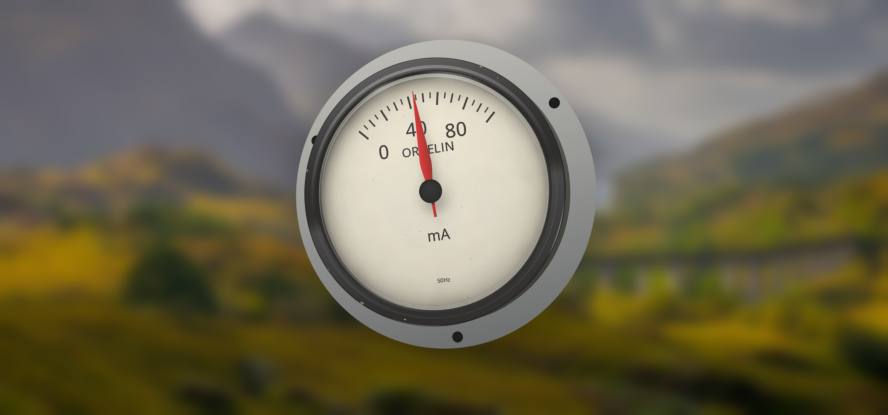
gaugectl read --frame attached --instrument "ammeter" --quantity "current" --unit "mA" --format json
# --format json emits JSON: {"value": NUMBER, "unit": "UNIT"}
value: {"value": 45, "unit": "mA"}
